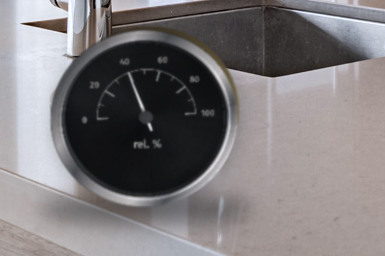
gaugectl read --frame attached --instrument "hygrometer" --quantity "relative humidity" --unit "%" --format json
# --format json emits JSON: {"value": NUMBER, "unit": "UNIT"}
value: {"value": 40, "unit": "%"}
